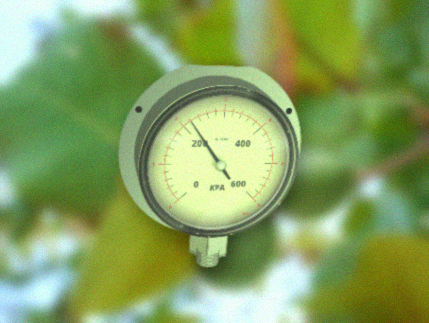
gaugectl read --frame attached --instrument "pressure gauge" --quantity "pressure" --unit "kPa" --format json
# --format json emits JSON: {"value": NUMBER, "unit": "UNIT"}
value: {"value": 220, "unit": "kPa"}
